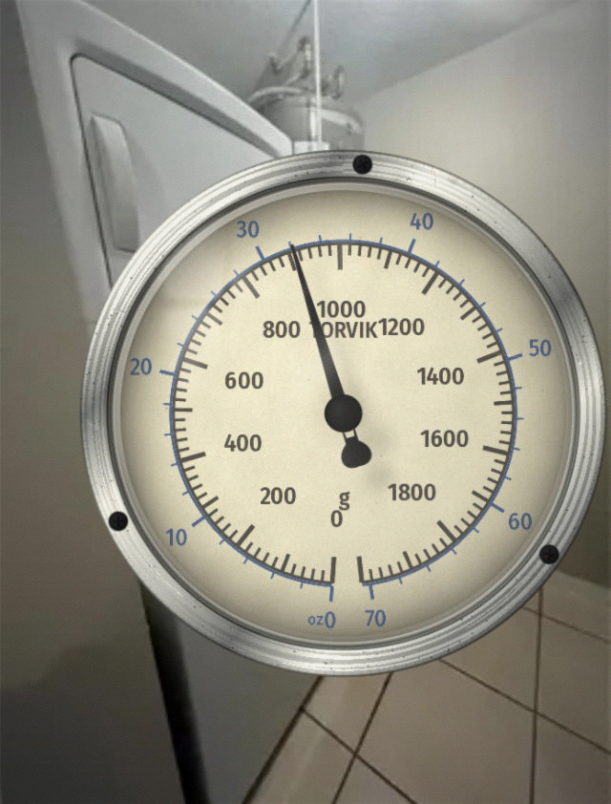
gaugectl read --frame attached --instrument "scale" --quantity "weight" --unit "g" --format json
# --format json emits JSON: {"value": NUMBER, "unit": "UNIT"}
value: {"value": 910, "unit": "g"}
